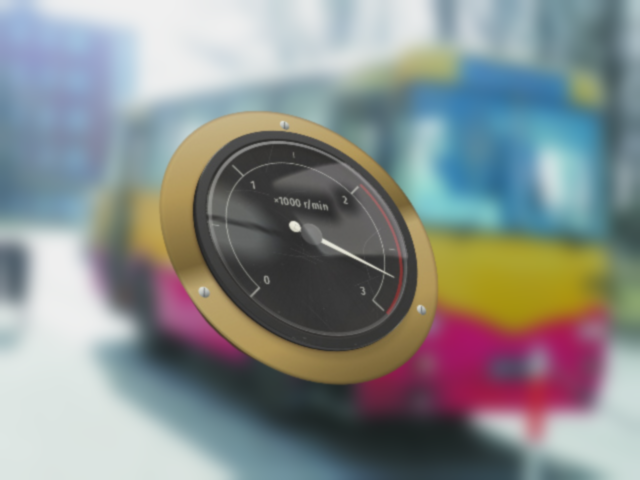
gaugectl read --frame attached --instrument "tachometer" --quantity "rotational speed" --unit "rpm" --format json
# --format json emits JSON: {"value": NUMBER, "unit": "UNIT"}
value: {"value": 2750, "unit": "rpm"}
